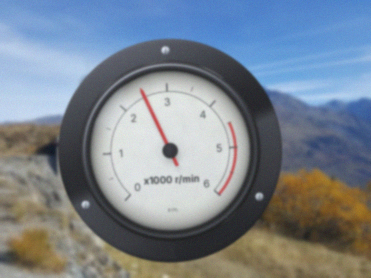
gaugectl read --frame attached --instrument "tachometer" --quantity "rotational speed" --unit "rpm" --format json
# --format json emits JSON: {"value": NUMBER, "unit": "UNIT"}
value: {"value": 2500, "unit": "rpm"}
